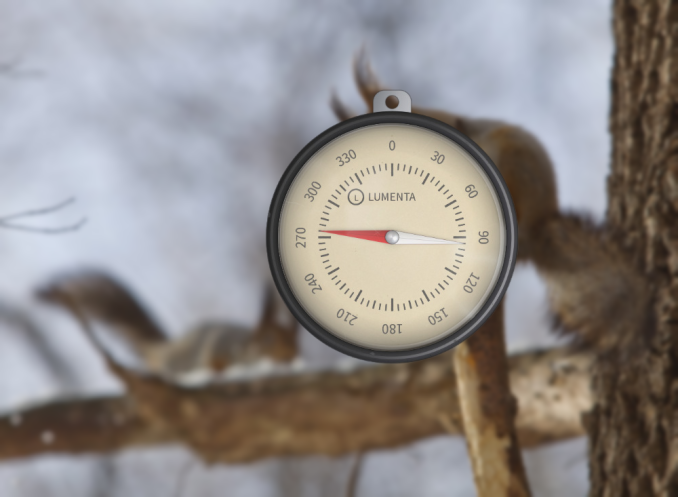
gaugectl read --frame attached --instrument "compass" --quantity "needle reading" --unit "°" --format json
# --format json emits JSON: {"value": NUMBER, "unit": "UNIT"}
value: {"value": 275, "unit": "°"}
